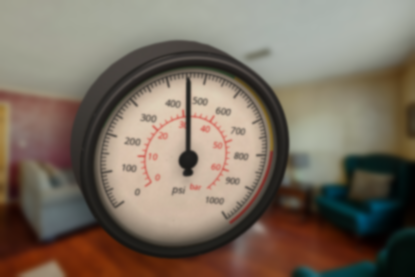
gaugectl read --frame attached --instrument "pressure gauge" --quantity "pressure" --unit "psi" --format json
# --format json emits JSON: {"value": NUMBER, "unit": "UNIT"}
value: {"value": 450, "unit": "psi"}
